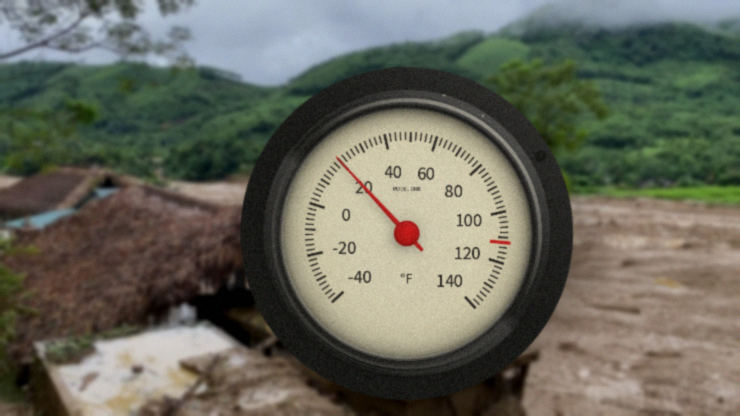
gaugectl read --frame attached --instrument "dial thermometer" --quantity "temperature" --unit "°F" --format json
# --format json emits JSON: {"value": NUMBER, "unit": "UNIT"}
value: {"value": 20, "unit": "°F"}
